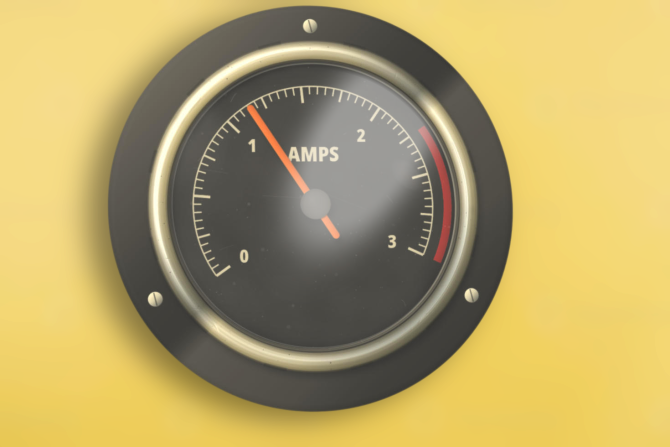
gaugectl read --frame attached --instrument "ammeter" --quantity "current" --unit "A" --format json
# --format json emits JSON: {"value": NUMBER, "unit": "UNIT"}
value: {"value": 1.15, "unit": "A"}
